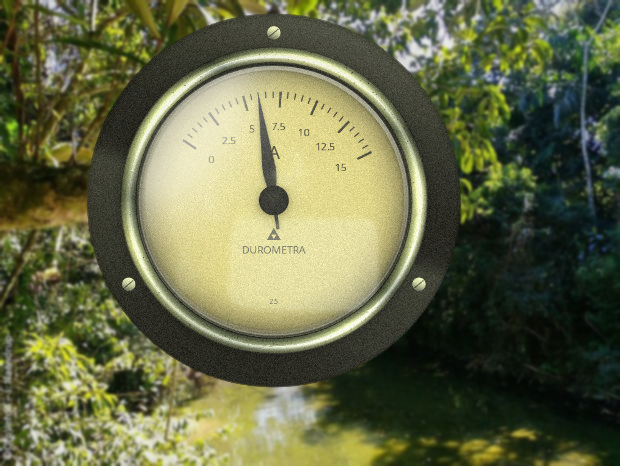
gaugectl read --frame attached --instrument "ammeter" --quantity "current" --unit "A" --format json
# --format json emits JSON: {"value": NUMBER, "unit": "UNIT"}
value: {"value": 6, "unit": "A"}
